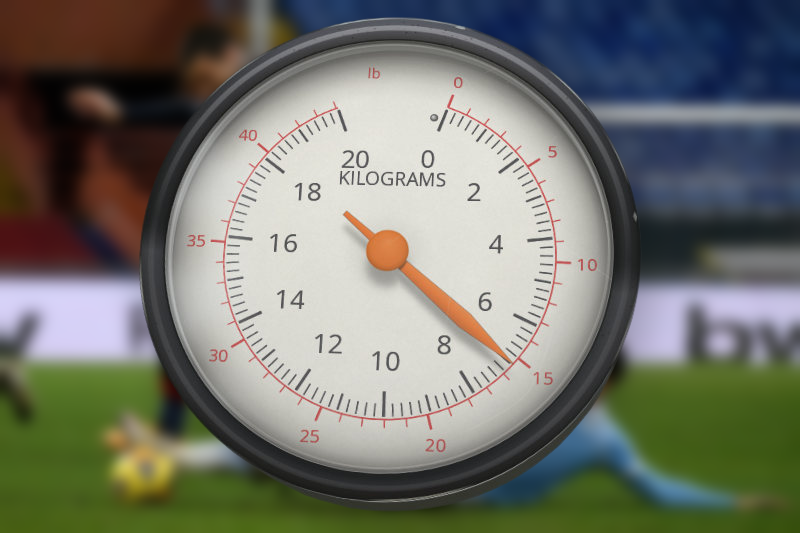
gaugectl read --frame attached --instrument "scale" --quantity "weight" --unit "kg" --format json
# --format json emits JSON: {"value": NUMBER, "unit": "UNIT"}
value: {"value": 7, "unit": "kg"}
